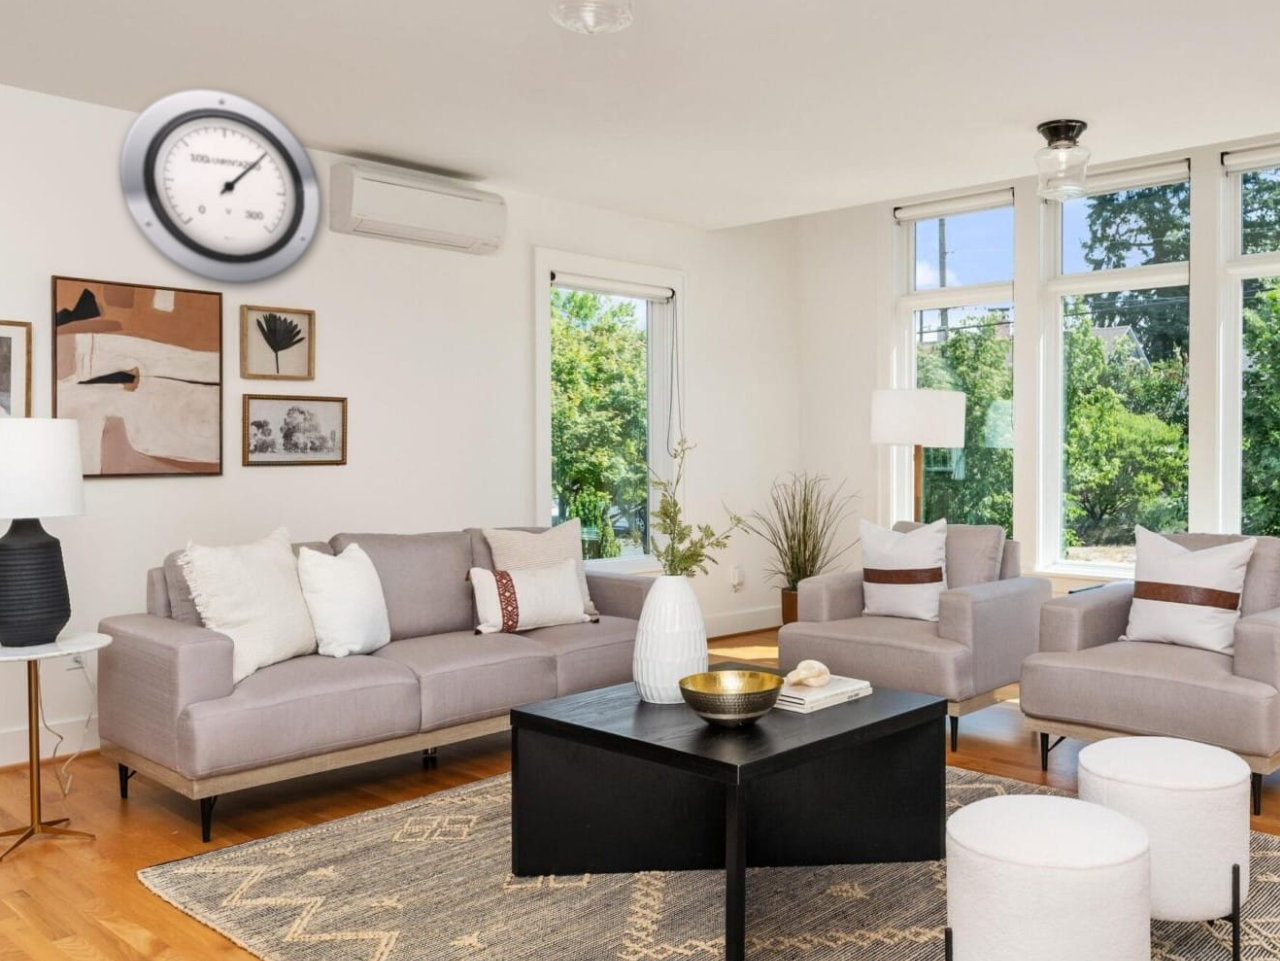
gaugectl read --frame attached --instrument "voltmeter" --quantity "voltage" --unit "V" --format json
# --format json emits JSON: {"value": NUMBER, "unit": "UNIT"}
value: {"value": 200, "unit": "V"}
